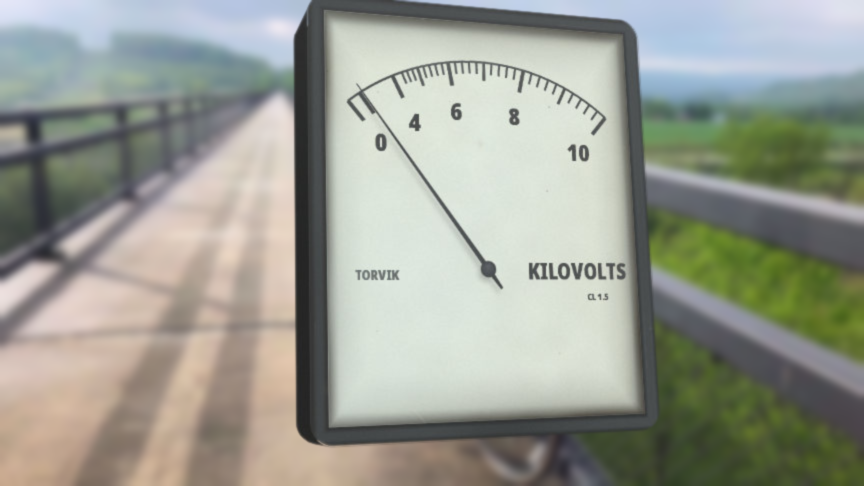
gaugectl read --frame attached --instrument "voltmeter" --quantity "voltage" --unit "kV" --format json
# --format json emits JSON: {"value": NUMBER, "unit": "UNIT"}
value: {"value": 2, "unit": "kV"}
